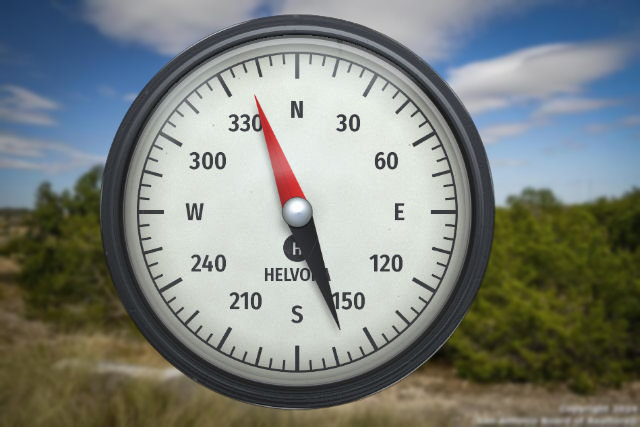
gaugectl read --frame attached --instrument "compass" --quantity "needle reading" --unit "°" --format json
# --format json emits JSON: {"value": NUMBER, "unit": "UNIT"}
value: {"value": 340, "unit": "°"}
